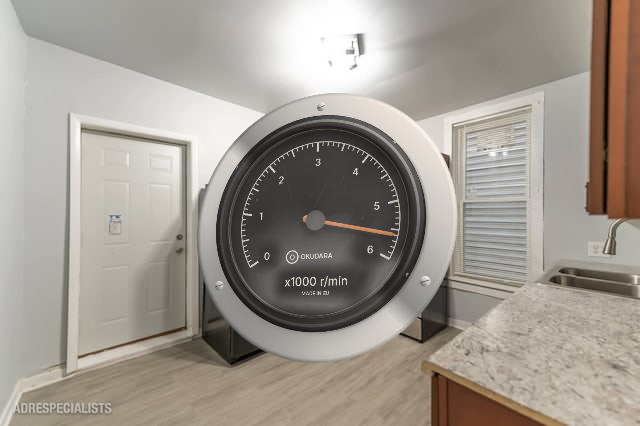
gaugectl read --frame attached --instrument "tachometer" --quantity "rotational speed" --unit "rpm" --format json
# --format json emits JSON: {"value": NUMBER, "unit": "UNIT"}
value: {"value": 5600, "unit": "rpm"}
